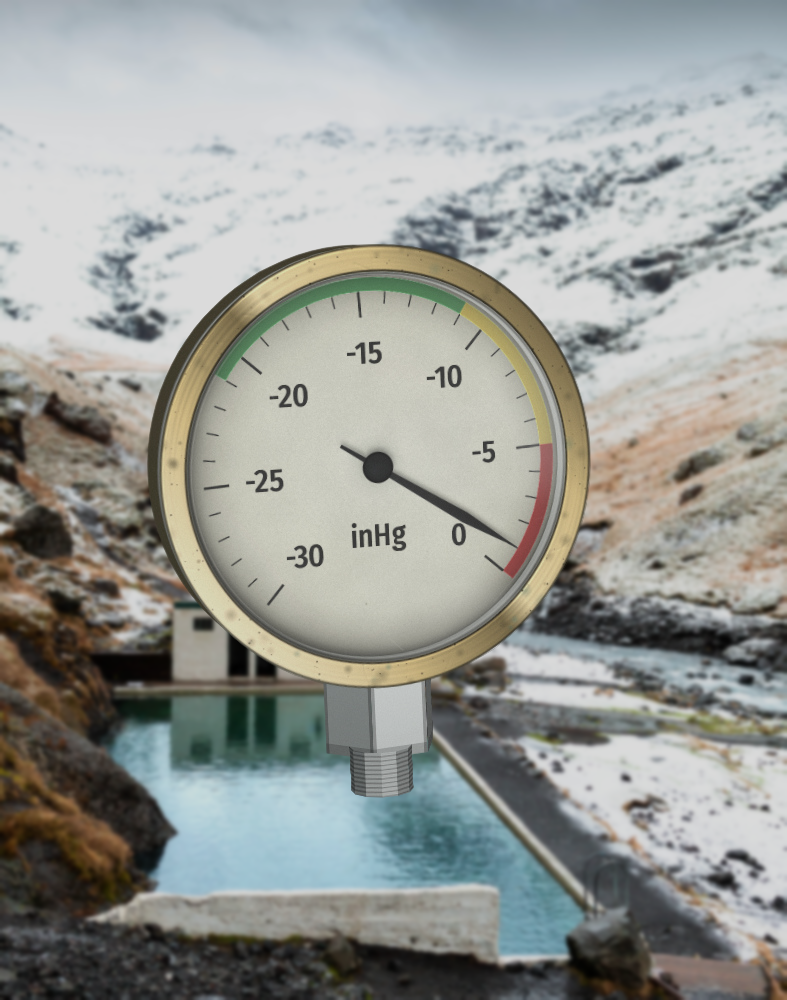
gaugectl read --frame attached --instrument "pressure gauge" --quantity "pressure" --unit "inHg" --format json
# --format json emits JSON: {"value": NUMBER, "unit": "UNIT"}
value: {"value": -1, "unit": "inHg"}
